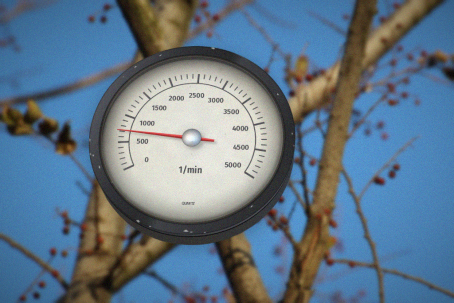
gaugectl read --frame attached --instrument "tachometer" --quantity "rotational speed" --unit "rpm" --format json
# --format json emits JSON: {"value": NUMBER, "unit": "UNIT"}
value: {"value": 700, "unit": "rpm"}
